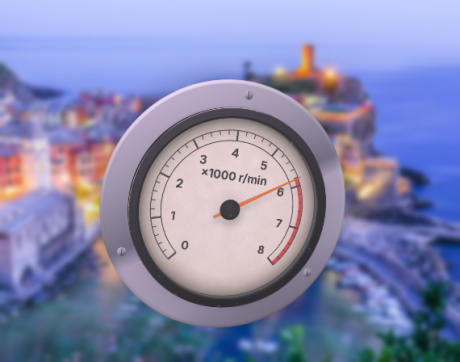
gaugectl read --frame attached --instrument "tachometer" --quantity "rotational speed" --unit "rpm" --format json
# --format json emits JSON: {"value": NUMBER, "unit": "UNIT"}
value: {"value": 5800, "unit": "rpm"}
